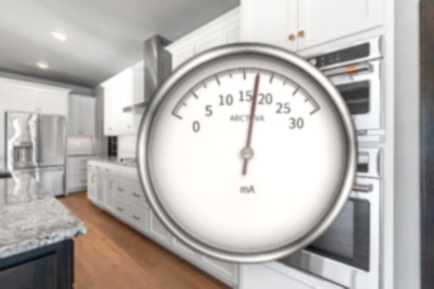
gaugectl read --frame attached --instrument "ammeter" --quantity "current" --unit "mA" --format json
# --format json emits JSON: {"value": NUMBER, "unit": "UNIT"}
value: {"value": 17.5, "unit": "mA"}
